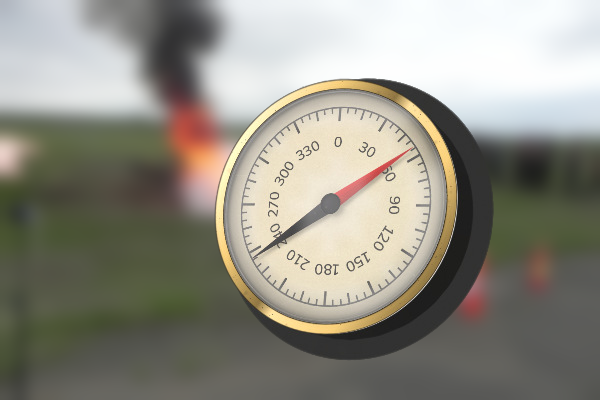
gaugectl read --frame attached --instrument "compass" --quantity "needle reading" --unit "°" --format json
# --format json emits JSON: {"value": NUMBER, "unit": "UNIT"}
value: {"value": 55, "unit": "°"}
